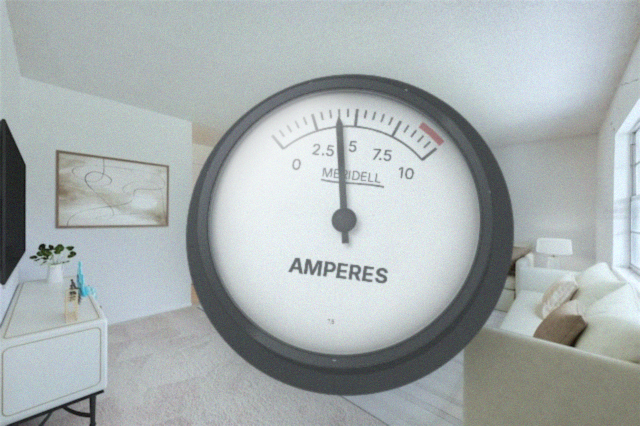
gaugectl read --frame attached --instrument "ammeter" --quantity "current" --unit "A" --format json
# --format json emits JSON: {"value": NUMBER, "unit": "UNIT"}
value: {"value": 4, "unit": "A"}
